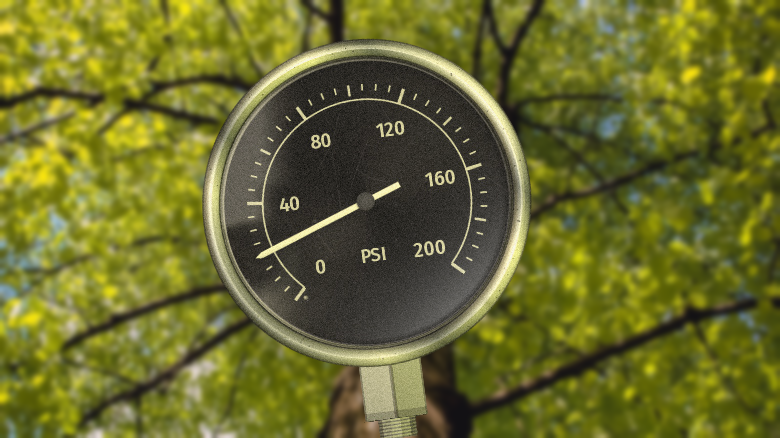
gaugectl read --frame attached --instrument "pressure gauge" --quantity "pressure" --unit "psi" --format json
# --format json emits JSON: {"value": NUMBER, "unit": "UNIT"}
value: {"value": 20, "unit": "psi"}
